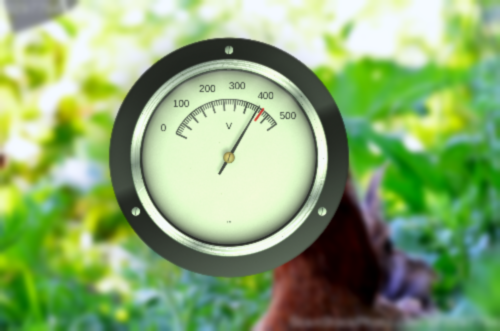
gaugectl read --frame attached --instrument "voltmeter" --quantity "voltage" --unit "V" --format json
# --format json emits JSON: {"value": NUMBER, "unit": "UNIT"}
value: {"value": 400, "unit": "V"}
